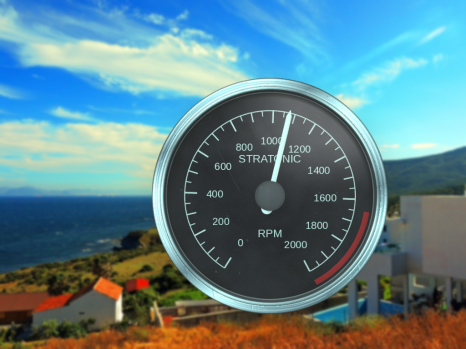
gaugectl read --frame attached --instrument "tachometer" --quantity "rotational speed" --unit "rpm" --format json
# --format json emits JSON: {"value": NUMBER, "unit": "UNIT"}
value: {"value": 1075, "unit": "rpm"}
